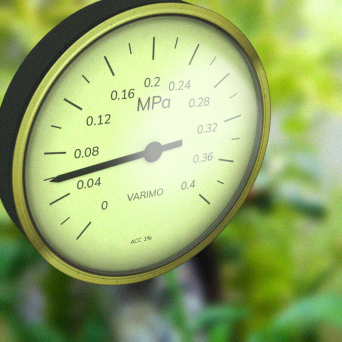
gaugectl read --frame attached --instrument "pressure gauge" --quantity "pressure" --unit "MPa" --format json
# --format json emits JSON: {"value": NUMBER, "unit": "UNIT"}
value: {"value": 0.06, "unit": "MPa"}
